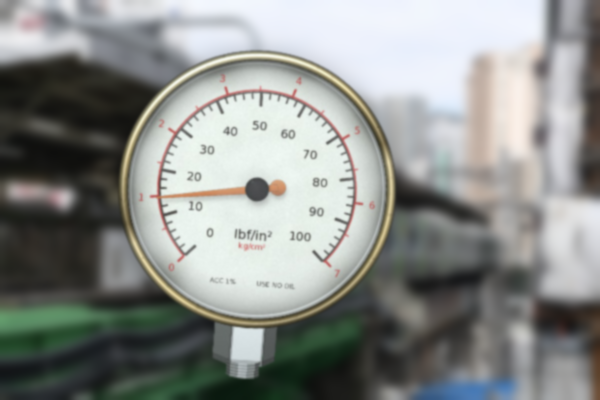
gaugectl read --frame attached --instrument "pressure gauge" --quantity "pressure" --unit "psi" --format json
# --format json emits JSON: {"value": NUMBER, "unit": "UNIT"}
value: {"value": 14, "unit": "psi"}
